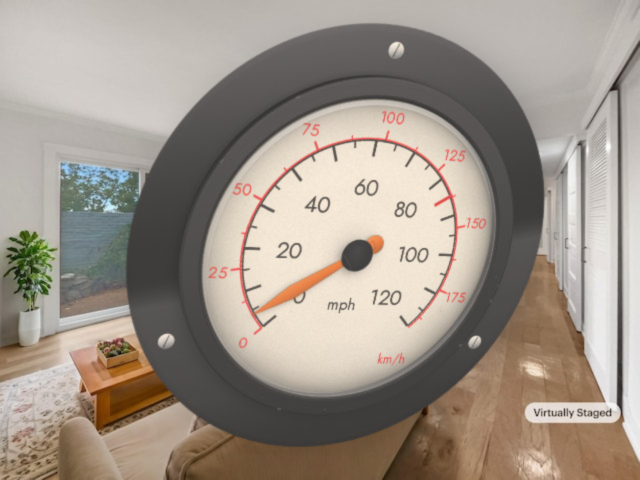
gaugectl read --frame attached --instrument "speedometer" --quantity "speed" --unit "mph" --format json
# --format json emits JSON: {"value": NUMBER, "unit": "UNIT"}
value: {"value": 5, "unit": "mph"}
